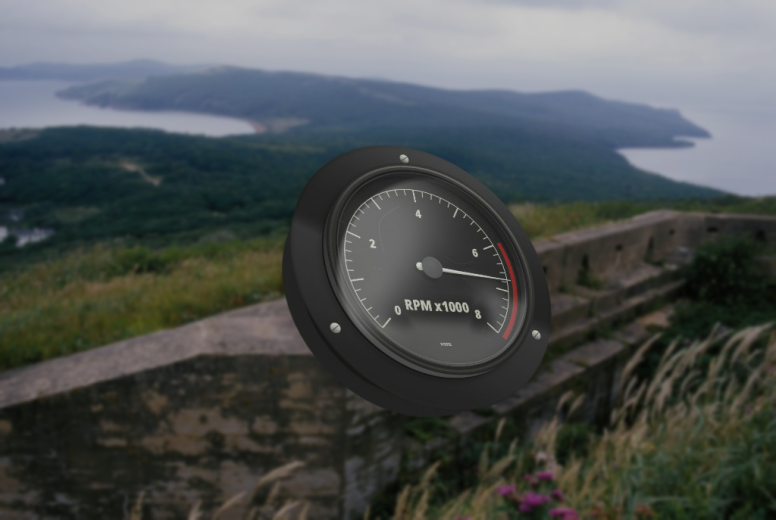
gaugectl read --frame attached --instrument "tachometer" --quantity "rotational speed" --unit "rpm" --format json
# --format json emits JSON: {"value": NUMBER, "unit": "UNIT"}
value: {"value": 6800, "unit": "rpm"}
